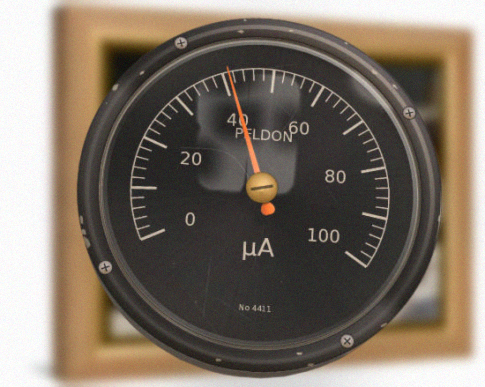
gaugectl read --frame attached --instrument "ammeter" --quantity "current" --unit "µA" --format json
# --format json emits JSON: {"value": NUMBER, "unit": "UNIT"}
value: {"value": 41, "unit": "µA"}
